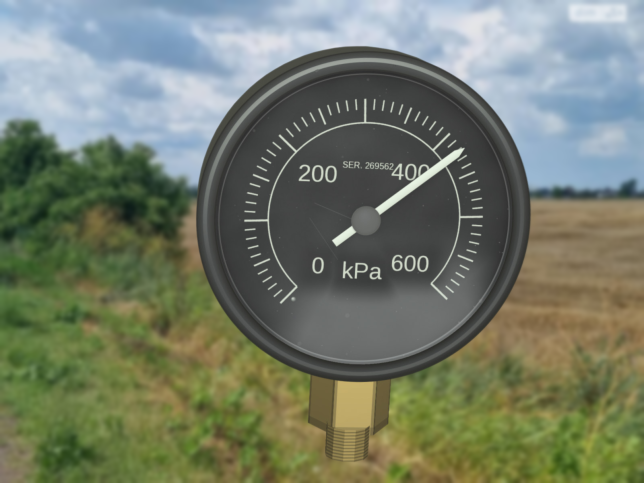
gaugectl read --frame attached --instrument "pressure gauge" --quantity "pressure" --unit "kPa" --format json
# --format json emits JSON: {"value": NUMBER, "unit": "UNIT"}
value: {"value": 420, "unit": "kPa"}
